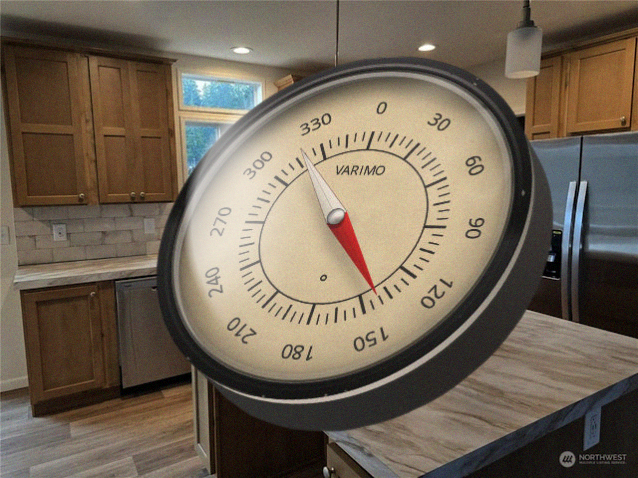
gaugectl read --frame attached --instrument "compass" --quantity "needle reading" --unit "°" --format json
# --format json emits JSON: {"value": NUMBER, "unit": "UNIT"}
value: {"value": 140, "unit": "°"}
